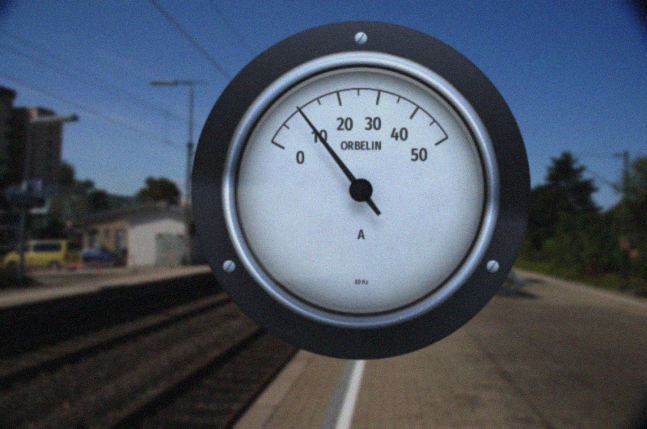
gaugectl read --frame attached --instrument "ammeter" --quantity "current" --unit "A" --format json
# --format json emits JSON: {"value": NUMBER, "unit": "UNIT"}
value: {"value": 10, "unit": "A"}
